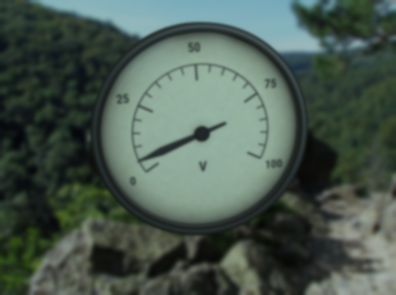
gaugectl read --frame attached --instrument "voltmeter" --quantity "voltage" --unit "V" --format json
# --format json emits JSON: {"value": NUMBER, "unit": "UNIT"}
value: {"value": 5, "unit": "V"}
